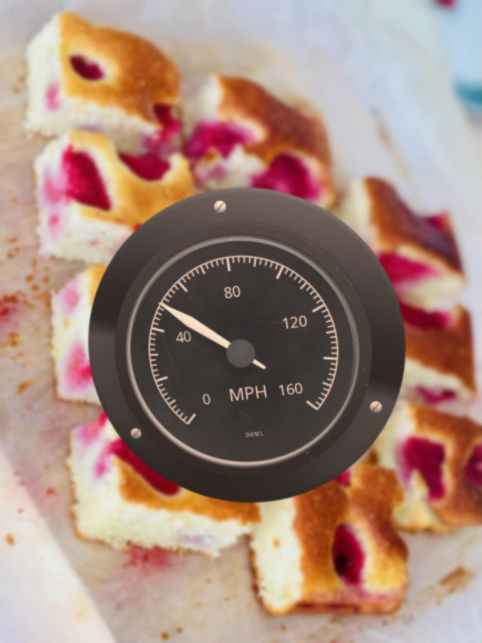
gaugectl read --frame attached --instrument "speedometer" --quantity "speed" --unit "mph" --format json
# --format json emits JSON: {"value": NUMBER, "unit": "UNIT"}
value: {"value": 50, "unit": "mph"}
